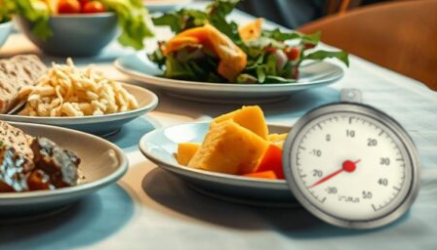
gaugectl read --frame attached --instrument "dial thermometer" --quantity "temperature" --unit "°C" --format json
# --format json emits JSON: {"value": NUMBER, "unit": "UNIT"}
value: {"value": -24, "unit": "°C"}
